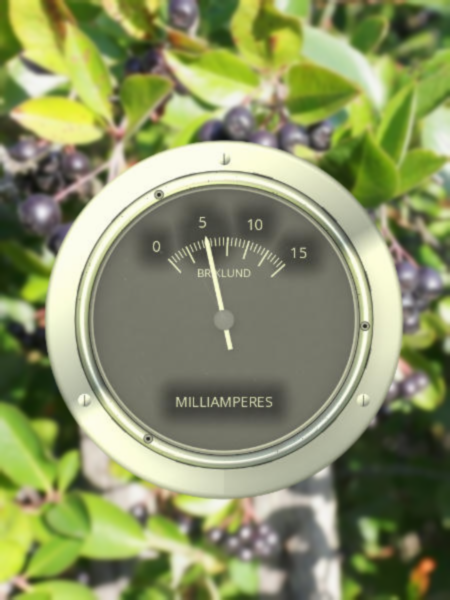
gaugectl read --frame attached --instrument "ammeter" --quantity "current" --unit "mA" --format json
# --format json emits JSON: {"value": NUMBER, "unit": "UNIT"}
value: {"value": 5, "unit": "mA"}
